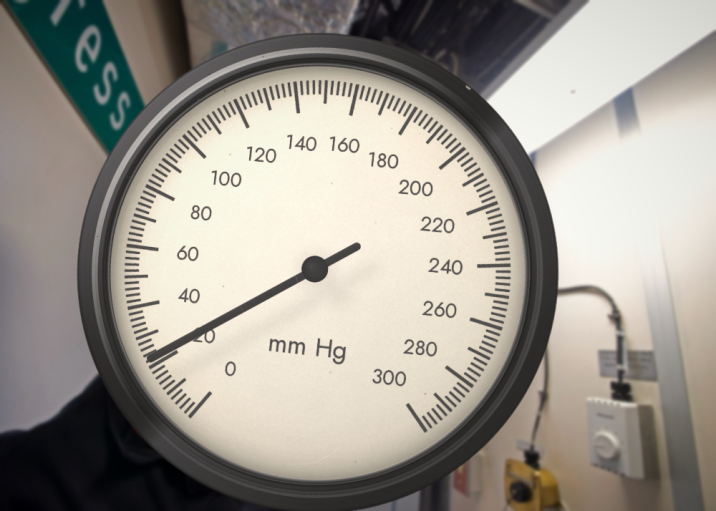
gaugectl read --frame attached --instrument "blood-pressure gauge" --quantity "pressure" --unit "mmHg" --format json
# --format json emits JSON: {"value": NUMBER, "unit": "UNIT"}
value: {"value": 22, "unit": "mmHg"}
